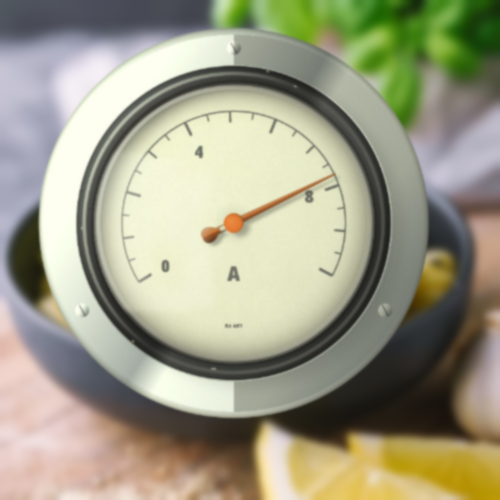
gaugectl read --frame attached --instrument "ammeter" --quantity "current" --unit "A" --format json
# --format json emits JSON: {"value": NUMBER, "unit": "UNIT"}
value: {"value": 7.75, "unit": "A"}
